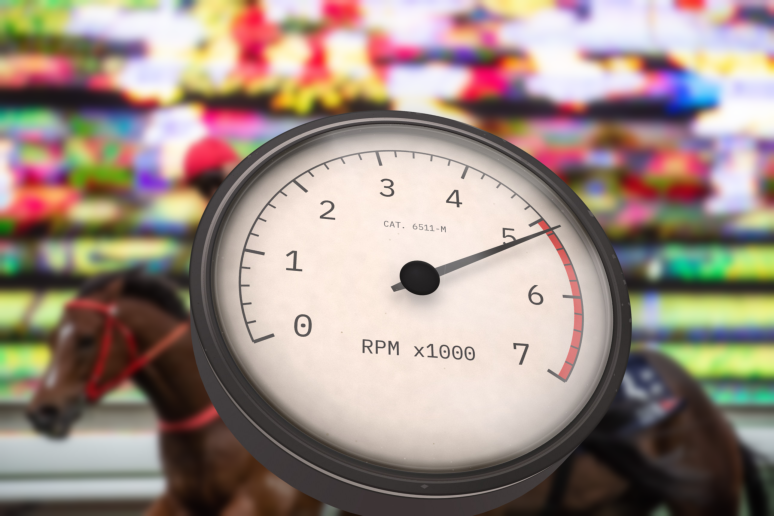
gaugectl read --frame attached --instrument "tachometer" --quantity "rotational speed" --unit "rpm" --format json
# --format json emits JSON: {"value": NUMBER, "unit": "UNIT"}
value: {"value": 5200, "unit": "rpm"}
